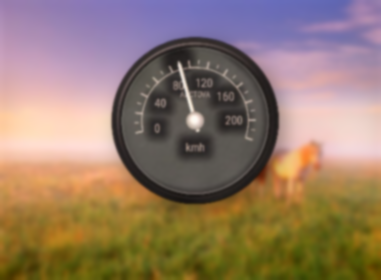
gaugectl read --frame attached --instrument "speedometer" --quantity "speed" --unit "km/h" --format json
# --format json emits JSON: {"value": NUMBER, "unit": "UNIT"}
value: {"value": 90, "unit": "km/h"}
